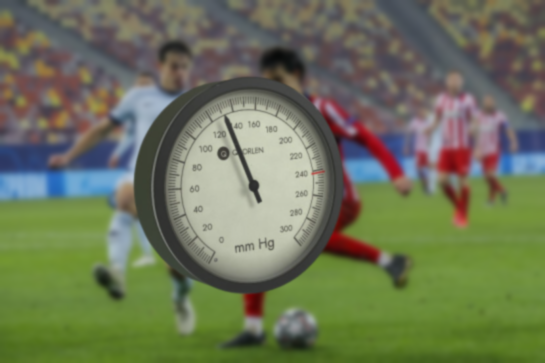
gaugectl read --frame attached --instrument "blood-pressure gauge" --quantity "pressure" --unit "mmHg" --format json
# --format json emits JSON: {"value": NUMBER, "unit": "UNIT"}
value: {"value": 130, "unit": "mmHg"}
